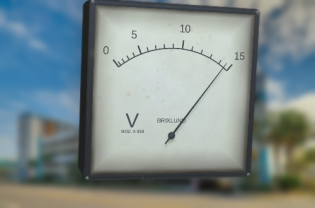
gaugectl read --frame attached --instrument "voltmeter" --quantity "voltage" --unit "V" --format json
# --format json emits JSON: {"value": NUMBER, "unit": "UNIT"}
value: {"value": 14.5, "unit": "V"}
